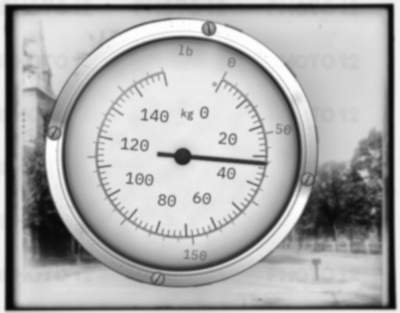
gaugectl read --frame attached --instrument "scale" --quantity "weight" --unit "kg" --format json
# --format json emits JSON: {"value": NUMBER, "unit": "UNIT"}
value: {"value": 32, "unit": "kg"}
